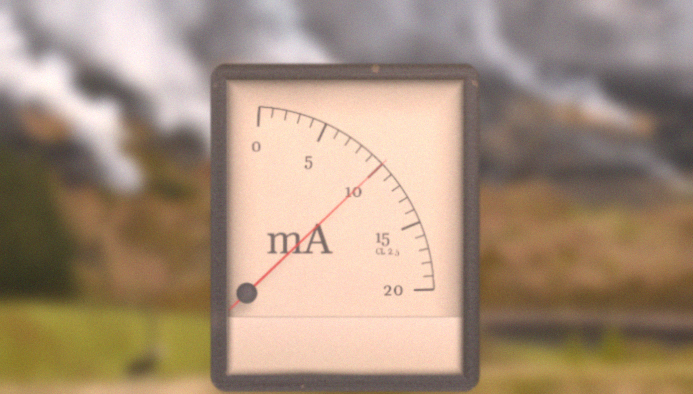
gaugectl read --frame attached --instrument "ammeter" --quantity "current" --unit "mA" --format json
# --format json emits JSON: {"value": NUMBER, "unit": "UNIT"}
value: {"value": 10, "unit": "mA"}
